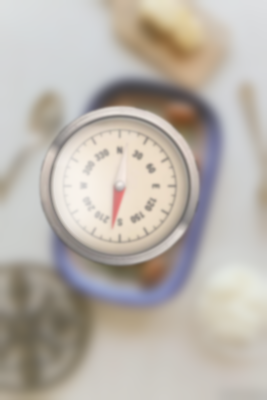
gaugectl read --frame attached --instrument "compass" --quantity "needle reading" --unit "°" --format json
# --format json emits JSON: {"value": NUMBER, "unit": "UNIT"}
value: {"value": 190, "unit": "°"}
